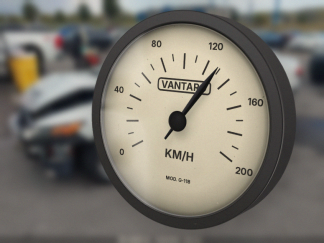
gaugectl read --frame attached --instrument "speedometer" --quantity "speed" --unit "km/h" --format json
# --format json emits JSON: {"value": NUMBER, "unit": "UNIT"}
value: {"value": 130, "unit": "km/h"}
